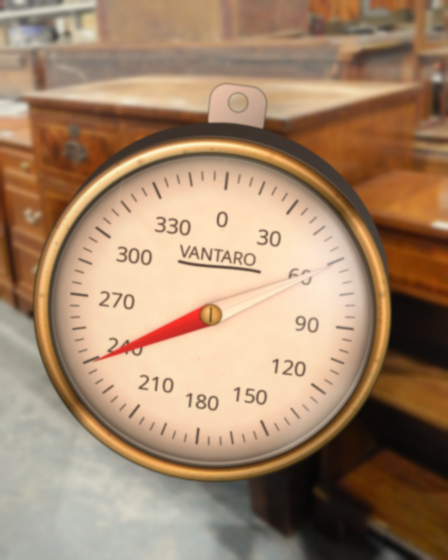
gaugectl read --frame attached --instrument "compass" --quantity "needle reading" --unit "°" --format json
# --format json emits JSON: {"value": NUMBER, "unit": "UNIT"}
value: {"value": 240, "unit": "°"}
